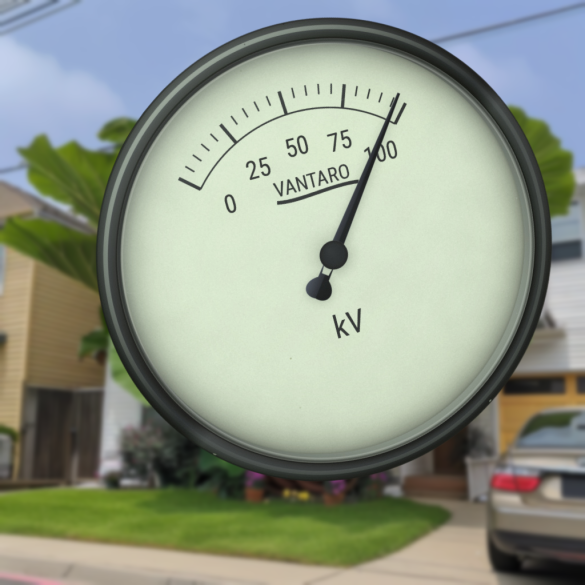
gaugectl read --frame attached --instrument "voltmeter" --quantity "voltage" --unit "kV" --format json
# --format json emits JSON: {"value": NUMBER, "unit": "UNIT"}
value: {"value": 95, "unit": "kV"}
